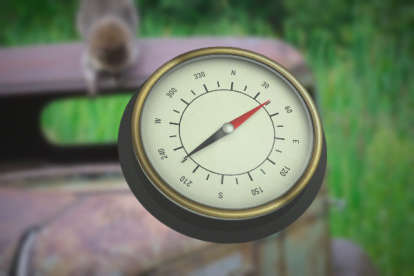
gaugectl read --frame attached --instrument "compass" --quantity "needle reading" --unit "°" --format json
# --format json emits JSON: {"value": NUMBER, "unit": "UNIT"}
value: {"value": 45, "unit": "°"}
